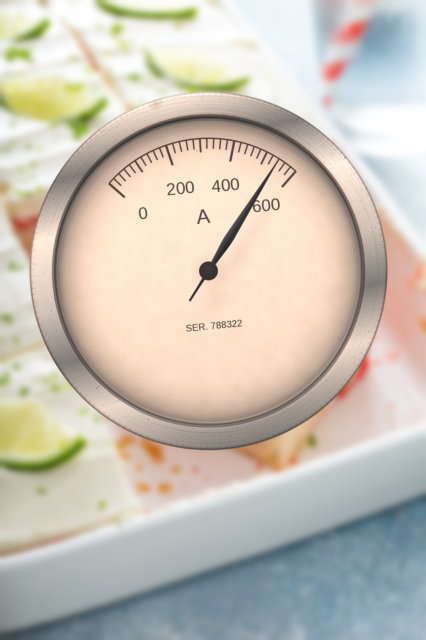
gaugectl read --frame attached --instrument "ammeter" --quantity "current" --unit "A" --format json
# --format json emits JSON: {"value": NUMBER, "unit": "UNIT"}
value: {"value": 540, "unit": "A"}
